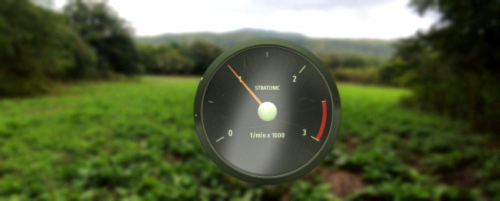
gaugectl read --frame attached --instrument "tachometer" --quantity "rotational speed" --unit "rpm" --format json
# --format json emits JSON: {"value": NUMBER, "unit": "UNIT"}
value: {"value": 1000, "unit": "rpm"}
